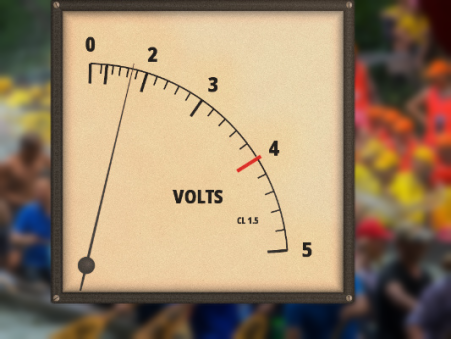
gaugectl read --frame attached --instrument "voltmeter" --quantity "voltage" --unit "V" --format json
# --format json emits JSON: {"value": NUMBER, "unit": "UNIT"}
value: {"value": 1.7, "unit": "V"}
